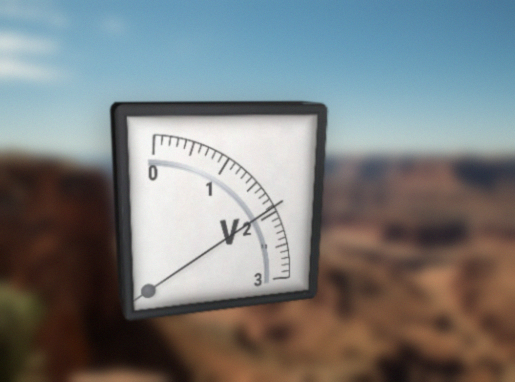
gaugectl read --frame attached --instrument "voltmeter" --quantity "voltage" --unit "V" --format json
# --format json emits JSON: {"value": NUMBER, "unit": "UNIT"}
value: {"value": 1.9, "unit": "V"}
